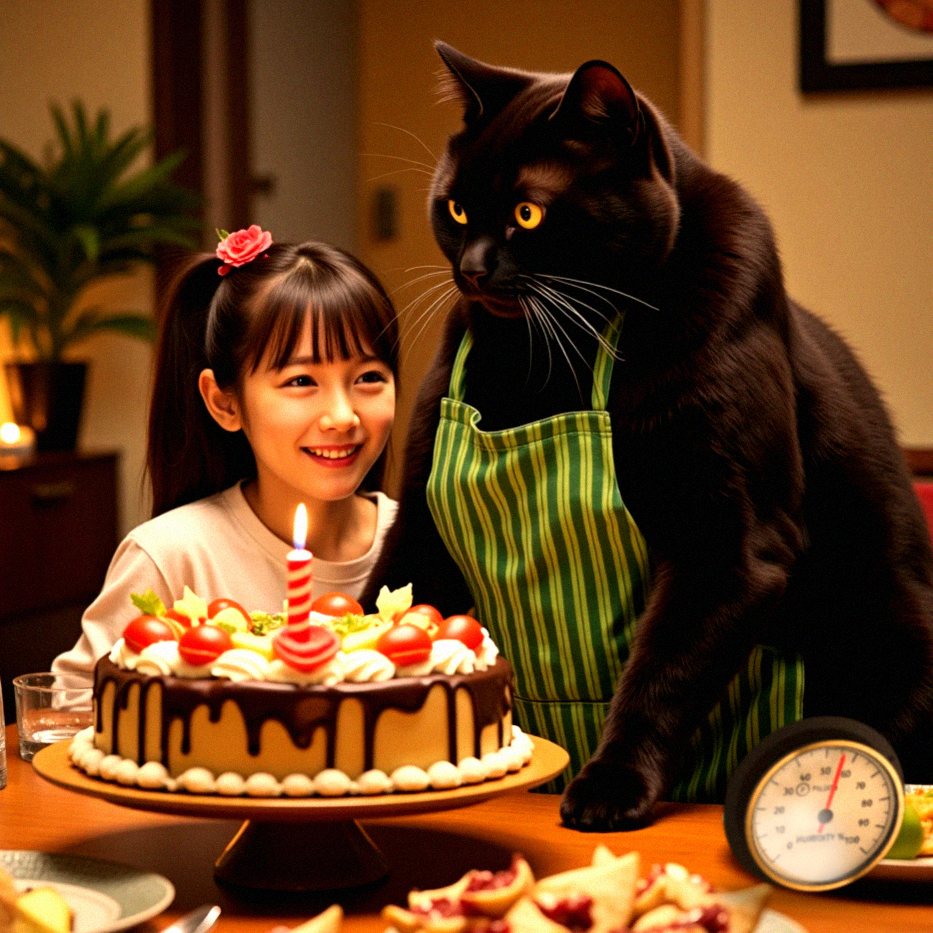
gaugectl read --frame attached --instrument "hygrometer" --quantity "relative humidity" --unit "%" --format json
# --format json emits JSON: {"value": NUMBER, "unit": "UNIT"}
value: {"value": 55, "unit": "%"}
